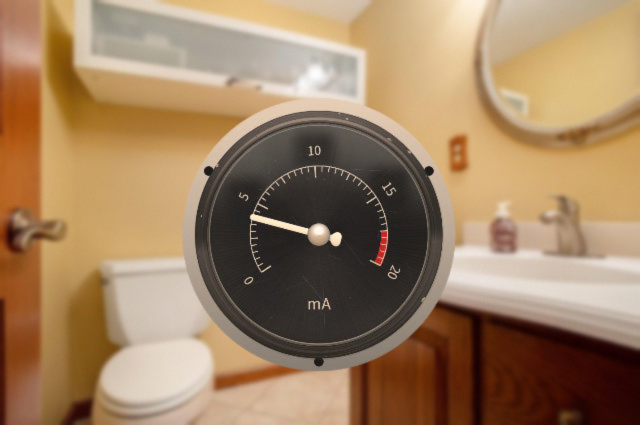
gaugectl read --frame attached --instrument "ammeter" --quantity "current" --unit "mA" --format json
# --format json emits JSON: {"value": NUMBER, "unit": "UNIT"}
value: {"value": 4, "unit": "mA"}
